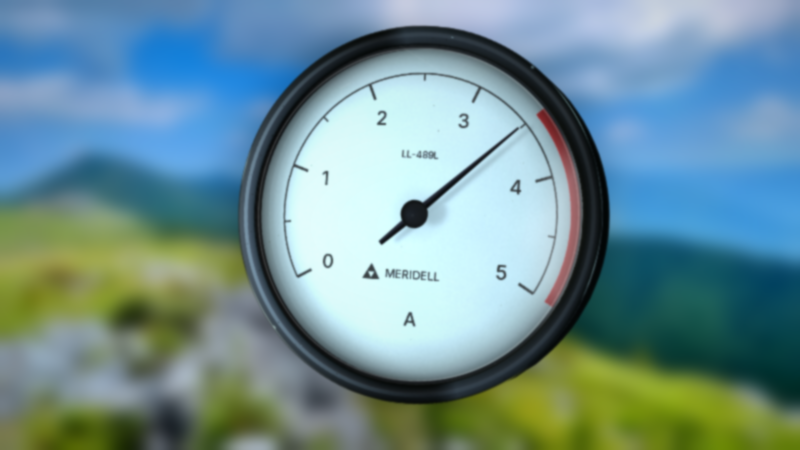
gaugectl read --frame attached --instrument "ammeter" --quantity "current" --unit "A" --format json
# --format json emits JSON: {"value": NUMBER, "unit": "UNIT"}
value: {"value": 3.5, "unit": "A"}
